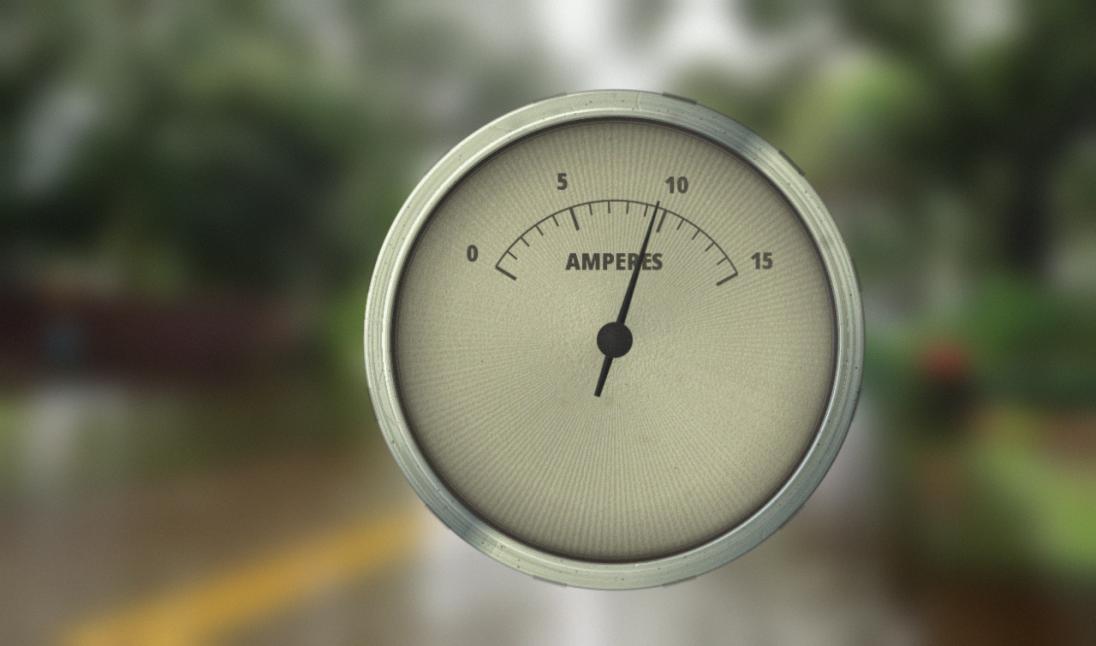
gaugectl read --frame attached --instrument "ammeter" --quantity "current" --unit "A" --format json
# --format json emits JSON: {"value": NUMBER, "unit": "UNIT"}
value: {"value": 9.5, "unit": "A"}
